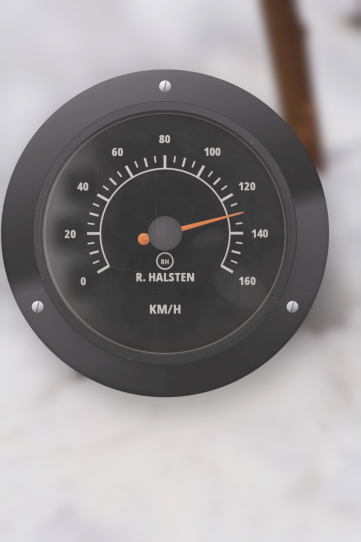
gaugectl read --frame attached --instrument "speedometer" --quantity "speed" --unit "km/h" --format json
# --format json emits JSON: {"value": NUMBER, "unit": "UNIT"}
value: {"value": 130, "unit": "km/h"}
